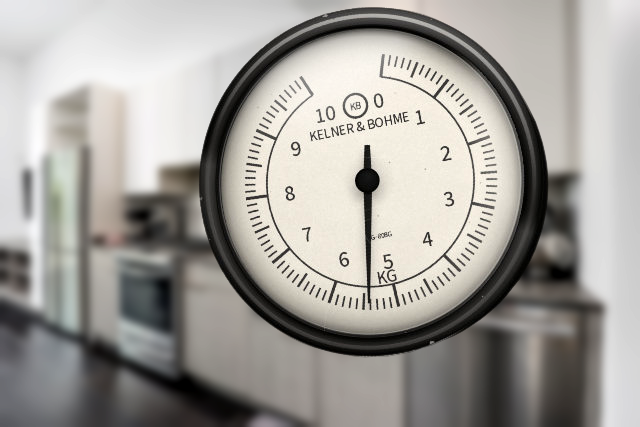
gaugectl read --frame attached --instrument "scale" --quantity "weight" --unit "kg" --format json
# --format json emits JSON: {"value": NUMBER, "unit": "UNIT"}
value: {"value": 5.4, "unit": "kg"}
